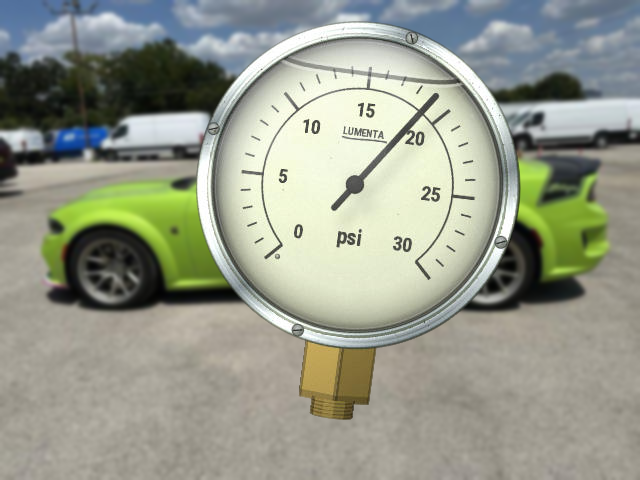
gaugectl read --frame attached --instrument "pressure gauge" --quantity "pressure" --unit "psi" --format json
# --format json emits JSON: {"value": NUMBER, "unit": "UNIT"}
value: {"value": 19, "unit": "psi"}
